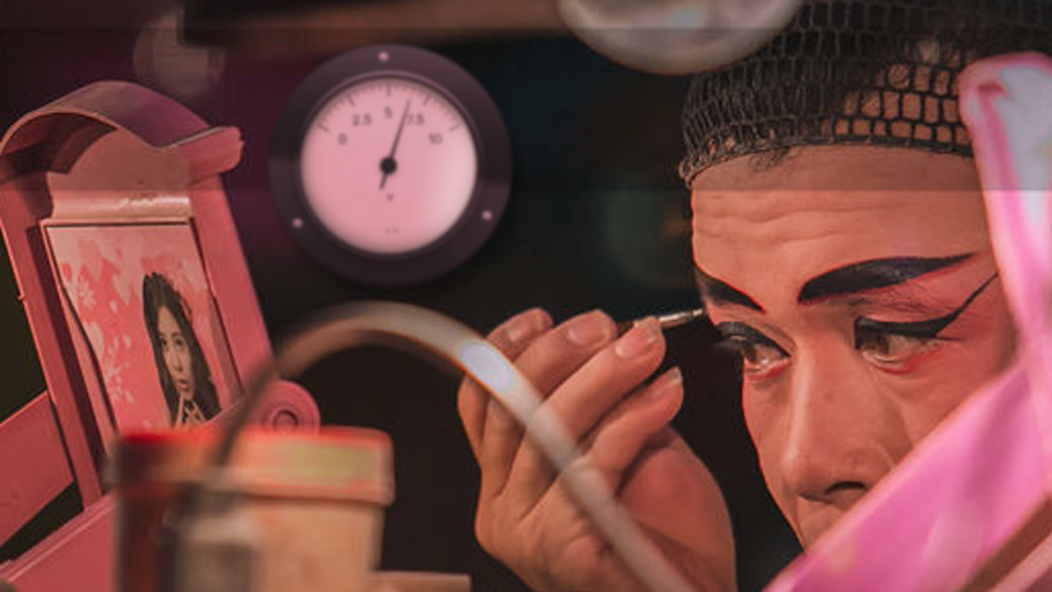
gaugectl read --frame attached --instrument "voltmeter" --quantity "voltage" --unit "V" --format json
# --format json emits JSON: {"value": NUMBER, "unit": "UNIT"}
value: {"value": 6.5, "unit": "V"}
